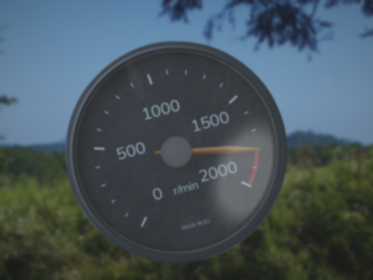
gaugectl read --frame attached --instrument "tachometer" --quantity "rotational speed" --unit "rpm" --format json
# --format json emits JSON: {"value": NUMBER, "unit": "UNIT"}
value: {"value": 1800, "unit": "rpm"}
